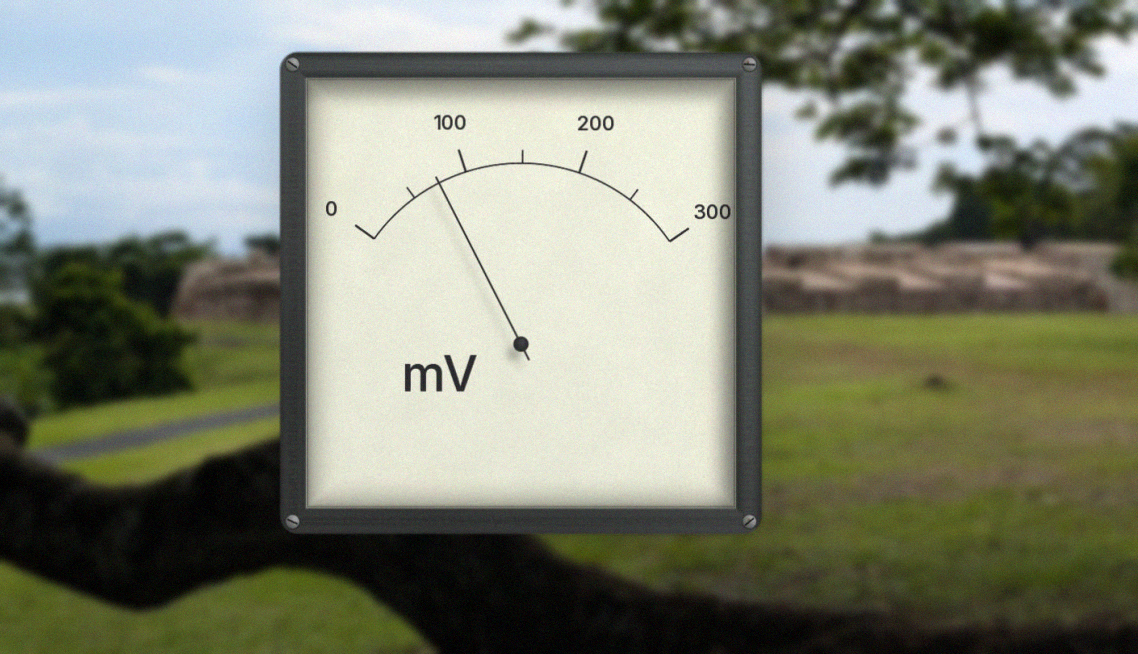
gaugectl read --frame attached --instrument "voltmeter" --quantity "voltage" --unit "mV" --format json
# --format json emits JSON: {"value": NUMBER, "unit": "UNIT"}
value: {"value": 75, "unit": "mV"}
